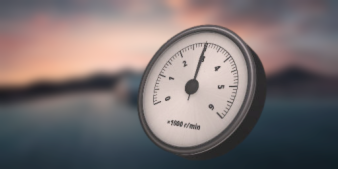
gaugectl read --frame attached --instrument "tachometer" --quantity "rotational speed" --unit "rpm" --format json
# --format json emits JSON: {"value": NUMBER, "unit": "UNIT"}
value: {"value": 3000, "unit": "rpm"}
